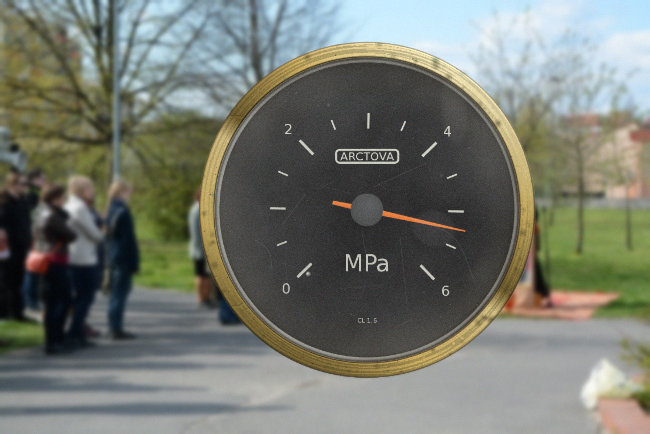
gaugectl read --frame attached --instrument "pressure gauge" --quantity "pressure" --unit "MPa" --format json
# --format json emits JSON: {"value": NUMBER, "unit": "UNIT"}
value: {"value": 5.25, "unit": "MPa"}
